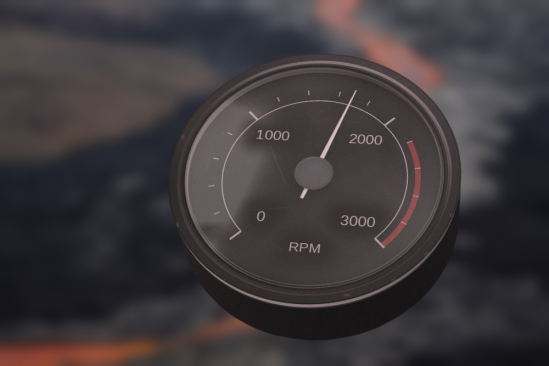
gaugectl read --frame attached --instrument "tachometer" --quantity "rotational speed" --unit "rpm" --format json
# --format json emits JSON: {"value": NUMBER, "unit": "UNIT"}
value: {"value": 1700, "unit": "rpm"}
